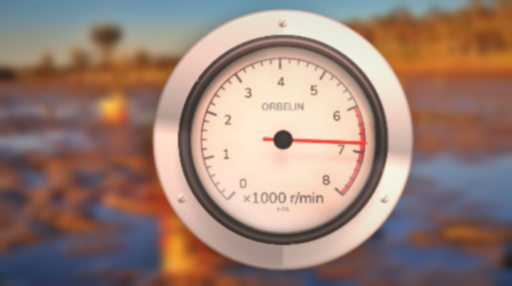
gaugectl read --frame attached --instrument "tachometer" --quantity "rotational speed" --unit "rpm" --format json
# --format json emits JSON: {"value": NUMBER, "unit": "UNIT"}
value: {"value": 6800, "unit": "rpm"}
